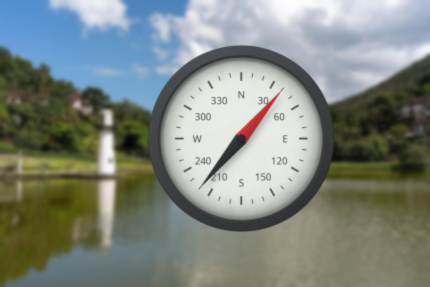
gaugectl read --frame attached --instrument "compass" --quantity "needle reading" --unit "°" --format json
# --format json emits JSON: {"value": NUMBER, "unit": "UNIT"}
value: {"value": 40, "unit": "°"}
